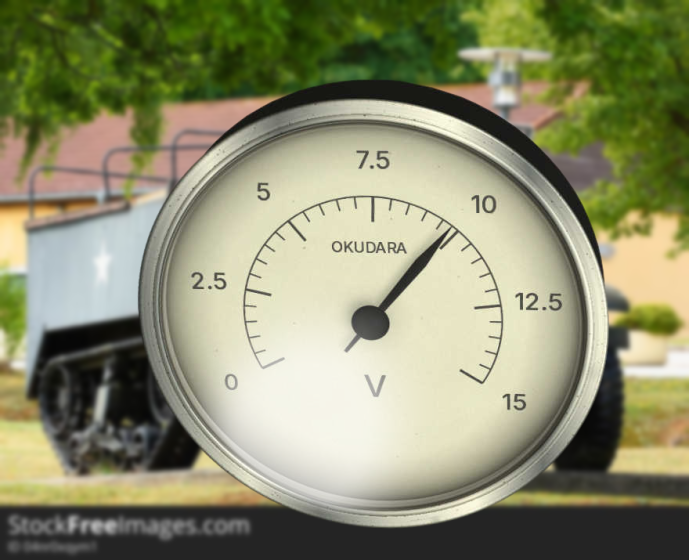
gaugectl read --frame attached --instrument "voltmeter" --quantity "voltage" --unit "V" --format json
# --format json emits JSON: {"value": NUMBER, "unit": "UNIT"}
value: {"value": 9.75, "unit": "V"}
